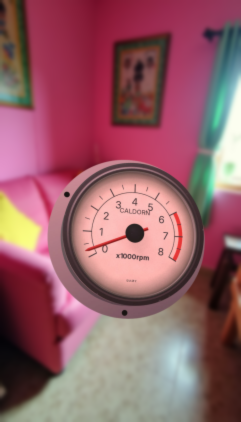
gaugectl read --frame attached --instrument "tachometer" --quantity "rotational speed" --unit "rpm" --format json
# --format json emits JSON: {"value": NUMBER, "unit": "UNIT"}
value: {"value": 250, "unit": "rpm"}
